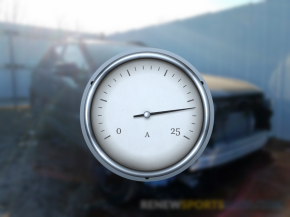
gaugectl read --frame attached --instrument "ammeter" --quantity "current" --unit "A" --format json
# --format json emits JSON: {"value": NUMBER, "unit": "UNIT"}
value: {"value": 21, "unit": "A"}
